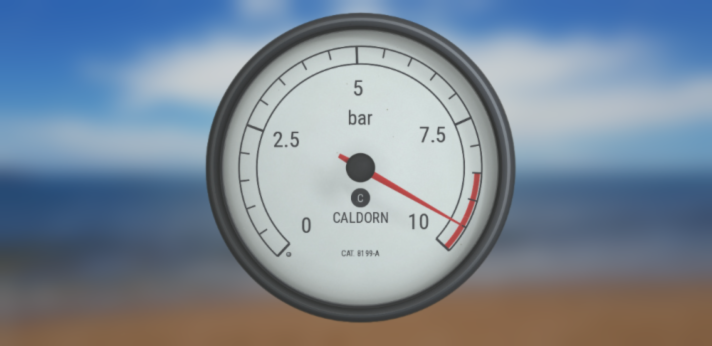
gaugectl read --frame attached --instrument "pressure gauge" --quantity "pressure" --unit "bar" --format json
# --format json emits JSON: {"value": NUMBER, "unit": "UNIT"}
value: {"value": 9.5, "unit": "bar"}
